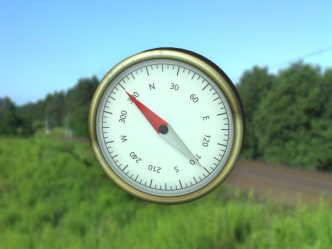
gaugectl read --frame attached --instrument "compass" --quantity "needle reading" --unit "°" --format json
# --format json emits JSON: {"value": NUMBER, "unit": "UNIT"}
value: {"value": 330, "unit": "°"}
